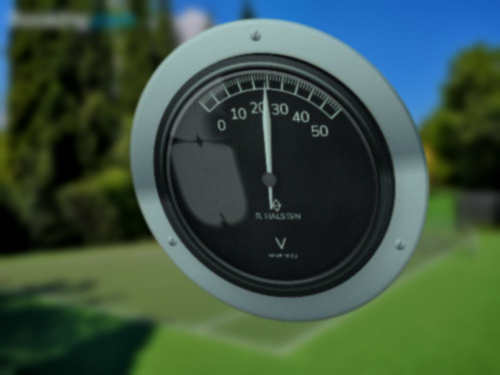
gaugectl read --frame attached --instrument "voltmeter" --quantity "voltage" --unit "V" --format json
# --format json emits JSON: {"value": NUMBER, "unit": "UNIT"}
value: {"value": 25, "unit": "V"}
